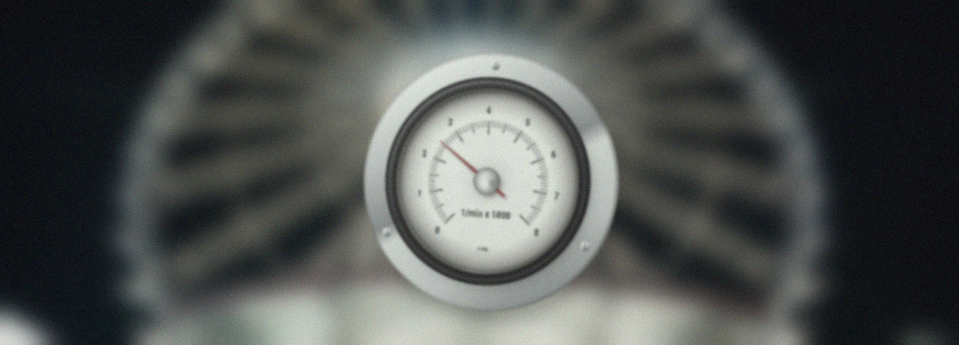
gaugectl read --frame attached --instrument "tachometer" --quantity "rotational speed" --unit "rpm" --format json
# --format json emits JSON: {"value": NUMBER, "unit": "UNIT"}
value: {"value": 2500, "unit": "rpm"}
